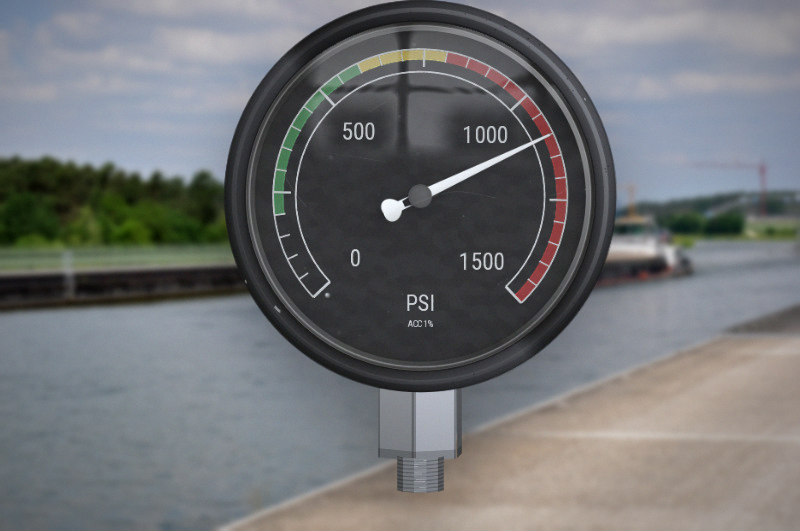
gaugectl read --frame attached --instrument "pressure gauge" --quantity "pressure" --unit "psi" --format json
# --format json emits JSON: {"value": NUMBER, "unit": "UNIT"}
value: {"value": 1100, "unit": "psi"}
